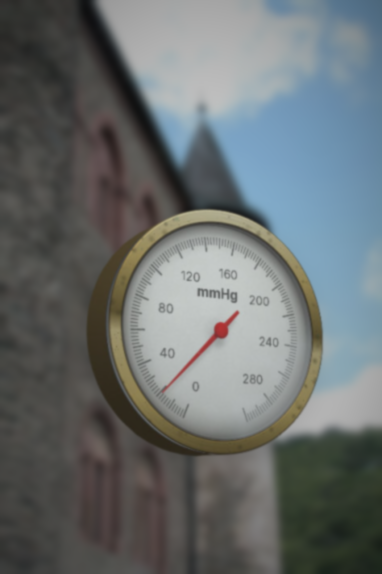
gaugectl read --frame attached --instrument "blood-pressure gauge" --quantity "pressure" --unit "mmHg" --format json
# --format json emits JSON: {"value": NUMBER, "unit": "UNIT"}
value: {"value": 20, "unit": "mmHg"}
